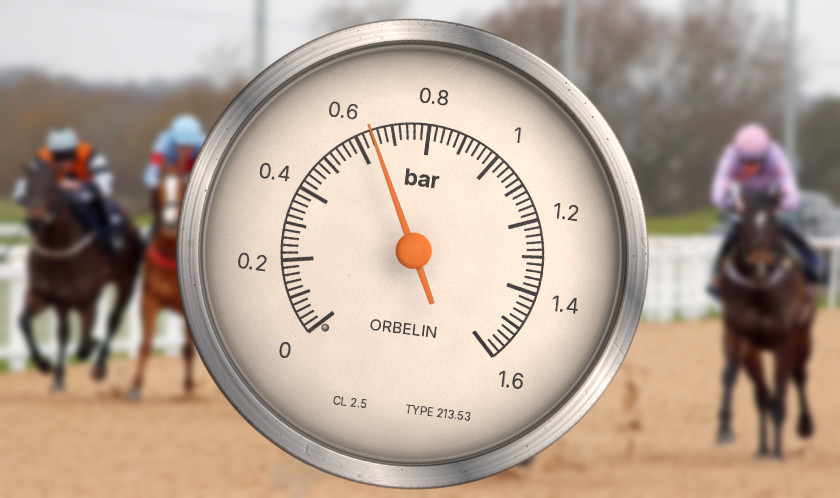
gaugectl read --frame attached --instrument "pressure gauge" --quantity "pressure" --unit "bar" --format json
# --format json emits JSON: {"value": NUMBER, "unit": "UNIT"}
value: {"value": 0.64, "unit": "bar"}
